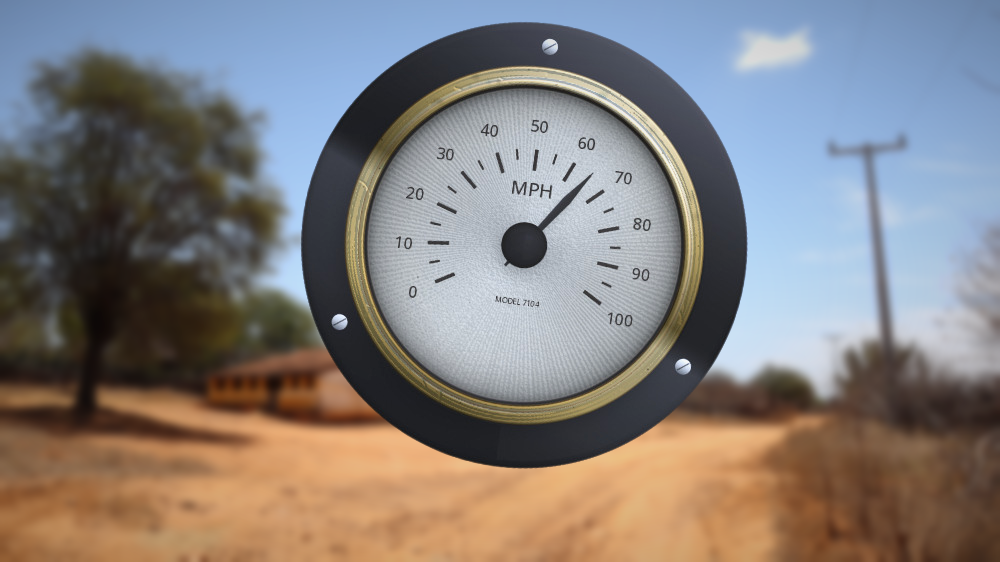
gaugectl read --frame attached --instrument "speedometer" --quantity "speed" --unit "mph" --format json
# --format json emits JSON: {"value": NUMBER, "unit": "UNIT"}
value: {"value": 65, "unit": "mph"}
